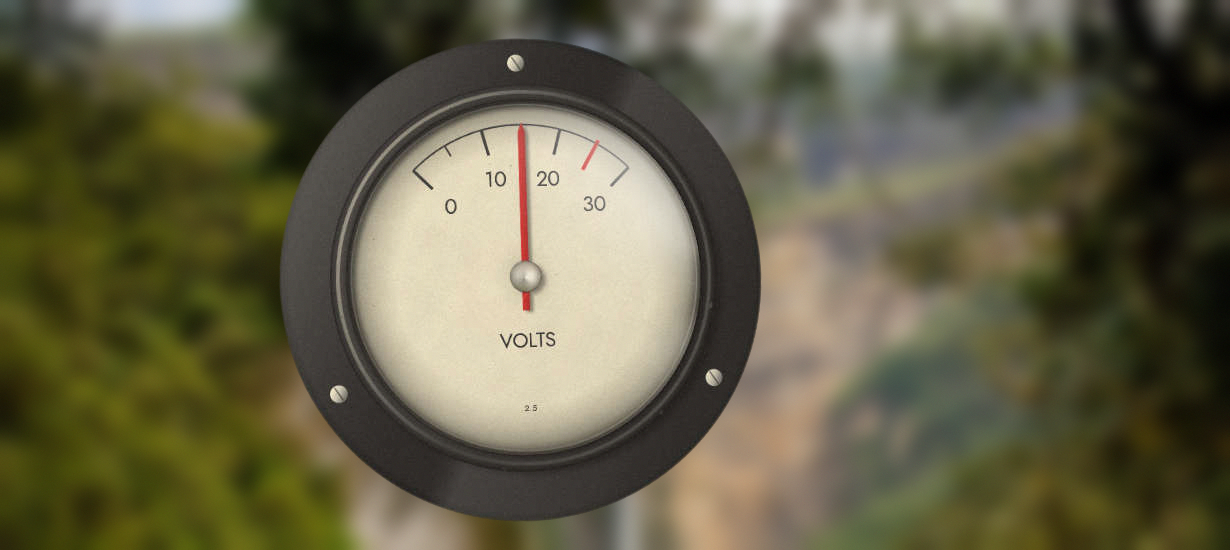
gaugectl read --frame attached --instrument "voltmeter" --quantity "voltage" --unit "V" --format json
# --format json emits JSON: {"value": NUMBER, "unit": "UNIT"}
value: {"value": 15, "unit": "V"}
